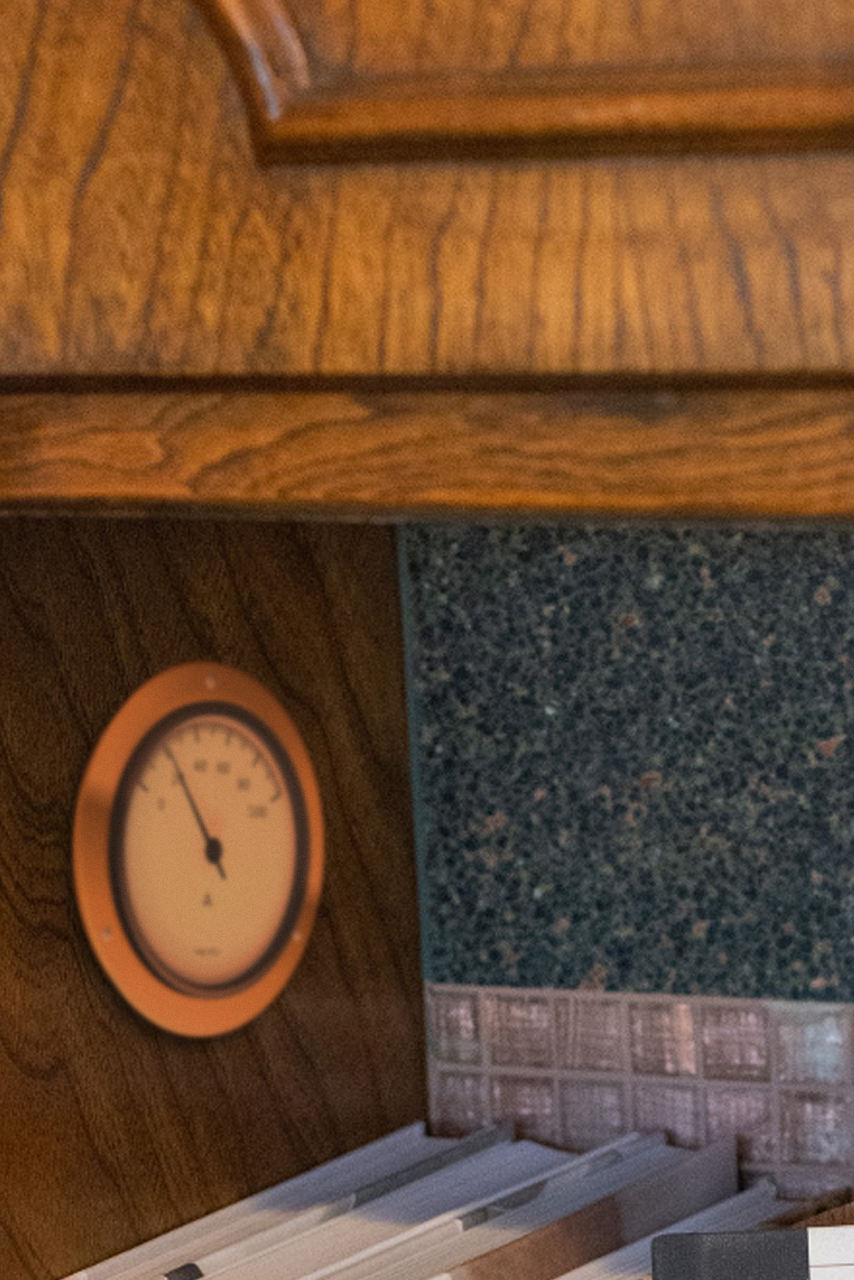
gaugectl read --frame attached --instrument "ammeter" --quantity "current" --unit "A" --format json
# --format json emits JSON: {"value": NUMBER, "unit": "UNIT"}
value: {"value": 20, "unit": "A"}
